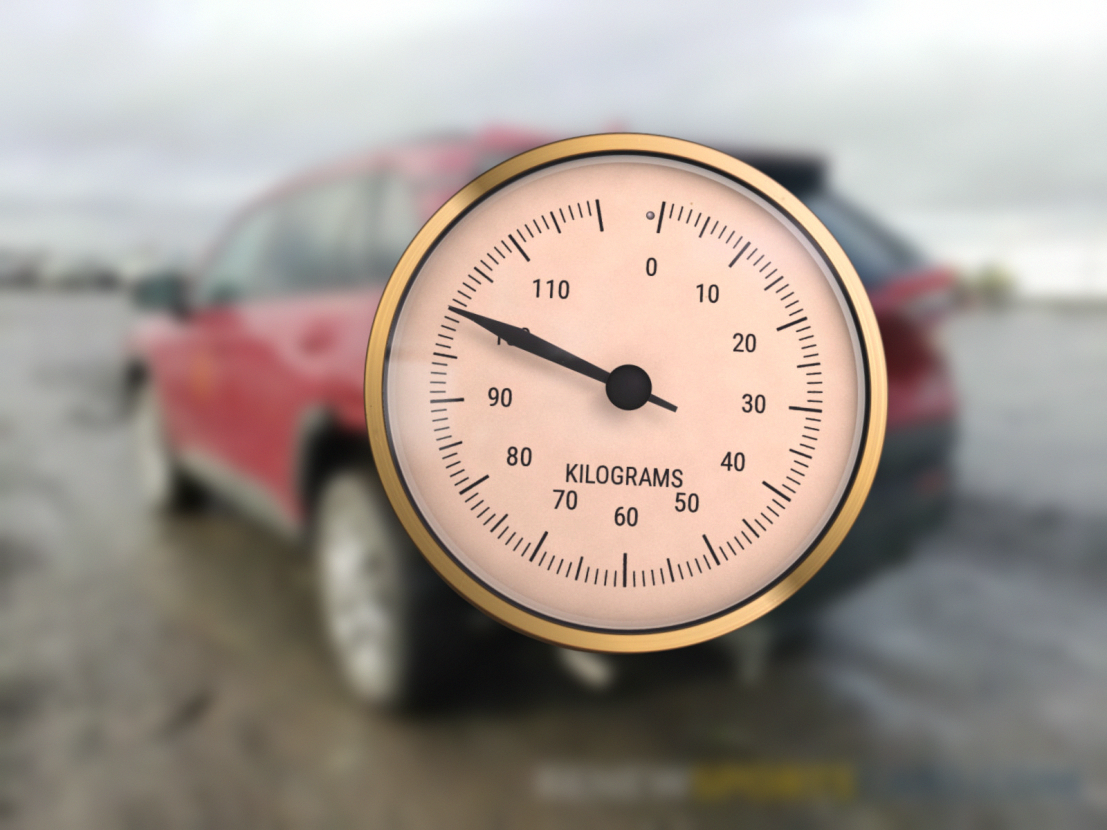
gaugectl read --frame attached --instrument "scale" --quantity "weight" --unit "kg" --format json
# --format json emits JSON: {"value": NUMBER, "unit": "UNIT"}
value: {"value": 100, "unit": "kg"}
